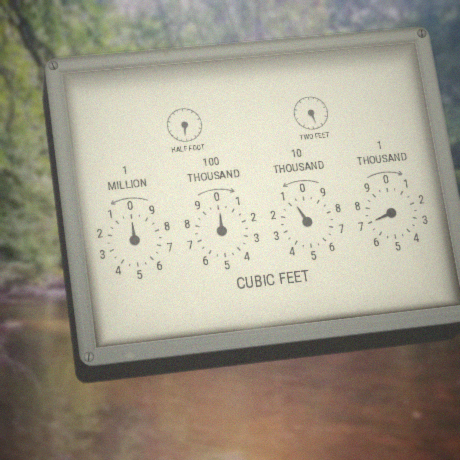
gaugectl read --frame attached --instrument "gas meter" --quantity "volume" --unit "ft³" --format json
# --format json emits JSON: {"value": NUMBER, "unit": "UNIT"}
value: {"value": 700, "unit": "ft³"}
